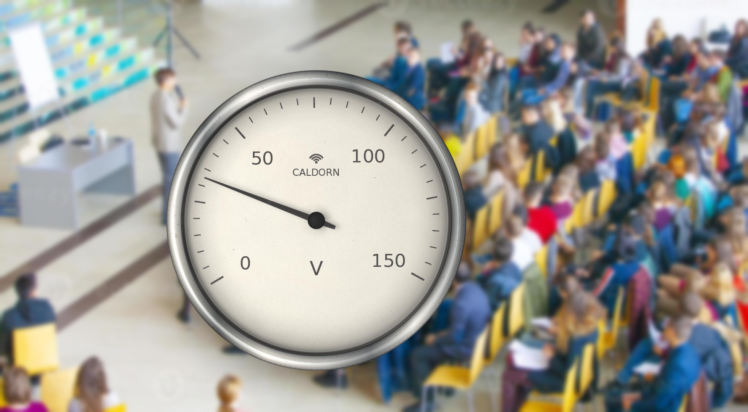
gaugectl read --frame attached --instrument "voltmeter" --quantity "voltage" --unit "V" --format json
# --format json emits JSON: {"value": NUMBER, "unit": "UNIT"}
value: {"value": 32.5, "unit": "V"}
